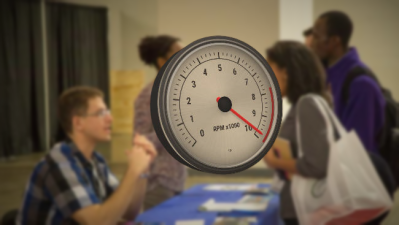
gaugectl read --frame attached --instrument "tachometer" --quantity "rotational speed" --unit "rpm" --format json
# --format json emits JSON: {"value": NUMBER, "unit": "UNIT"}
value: {"value": 9800, "unit": "rpm"}
